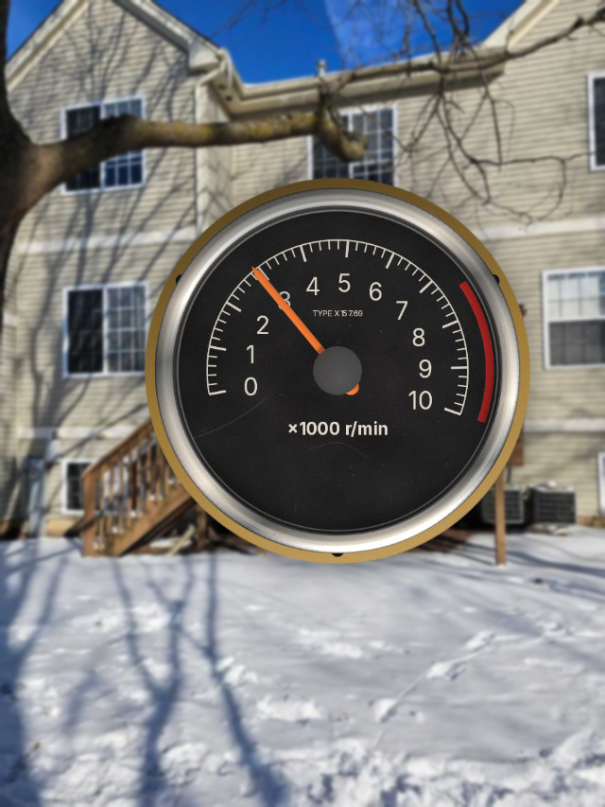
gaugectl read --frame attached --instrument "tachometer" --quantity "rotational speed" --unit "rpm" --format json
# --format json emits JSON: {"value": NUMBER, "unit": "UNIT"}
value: {"value": 2900, "unit": "rpm"}
